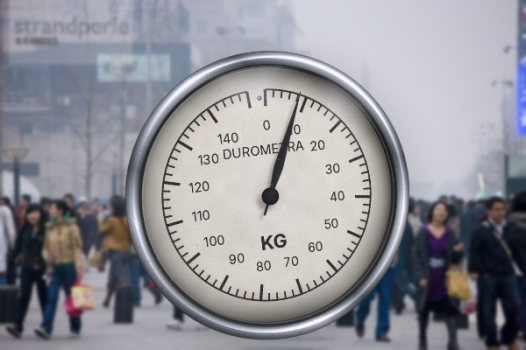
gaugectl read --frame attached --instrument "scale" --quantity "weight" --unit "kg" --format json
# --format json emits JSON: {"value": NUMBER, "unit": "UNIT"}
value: {"value": 8, "unit": "kg"}
